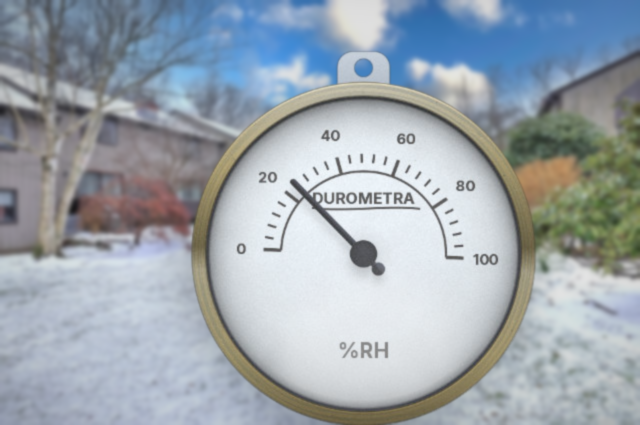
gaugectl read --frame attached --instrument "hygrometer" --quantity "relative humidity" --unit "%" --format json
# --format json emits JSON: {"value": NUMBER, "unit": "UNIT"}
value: {"value": 24, "unit": "%"}
